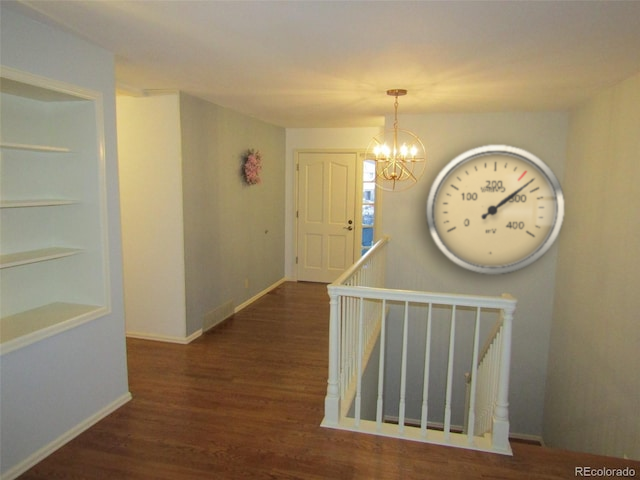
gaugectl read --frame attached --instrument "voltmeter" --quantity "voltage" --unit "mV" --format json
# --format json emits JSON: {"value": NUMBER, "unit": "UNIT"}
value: {"value": 280, "unit": "mV"}
